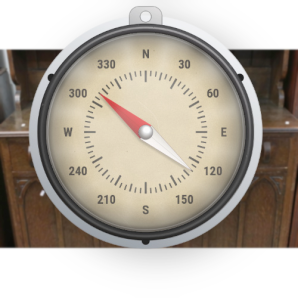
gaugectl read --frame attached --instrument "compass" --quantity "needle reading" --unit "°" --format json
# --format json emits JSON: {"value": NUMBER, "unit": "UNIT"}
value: {"value": 310, "unit": "°"}
